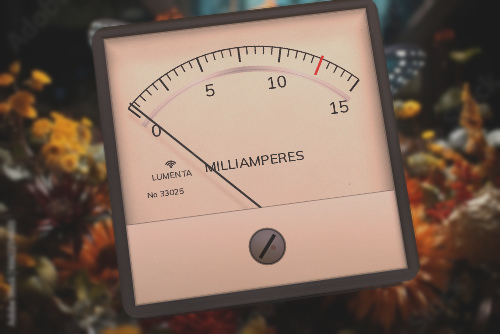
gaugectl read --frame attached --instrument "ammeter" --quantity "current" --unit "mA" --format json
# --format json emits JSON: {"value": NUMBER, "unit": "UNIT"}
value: {"value": 0.25, "unit": "mA"}
